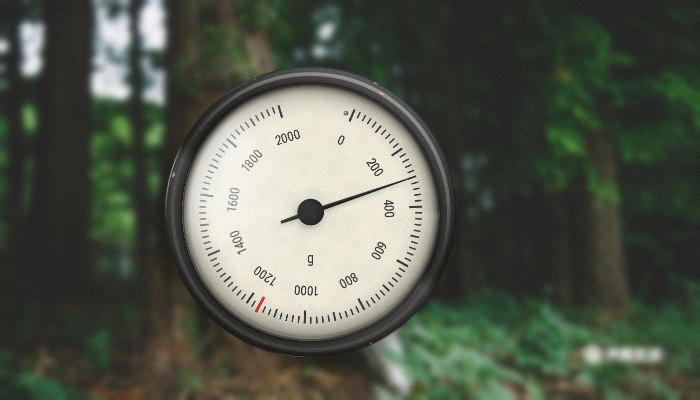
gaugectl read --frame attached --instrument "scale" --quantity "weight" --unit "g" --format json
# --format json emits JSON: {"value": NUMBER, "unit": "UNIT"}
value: {"value": 300, "unit": "g"}
